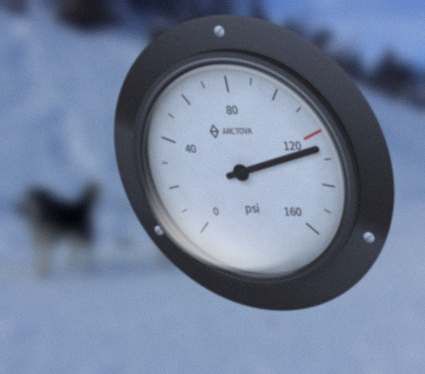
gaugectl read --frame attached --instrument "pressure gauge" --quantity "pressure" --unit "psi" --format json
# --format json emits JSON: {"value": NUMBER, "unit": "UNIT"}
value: {"value": 125, "unit": "psi"}
